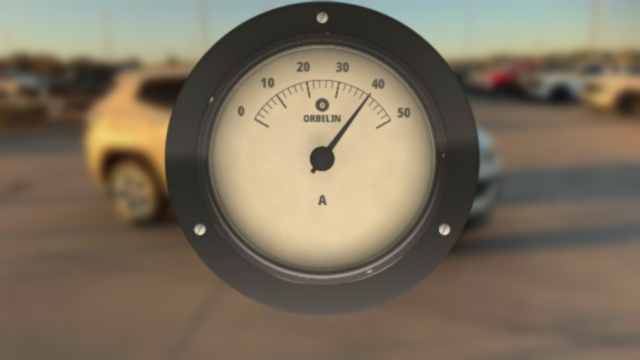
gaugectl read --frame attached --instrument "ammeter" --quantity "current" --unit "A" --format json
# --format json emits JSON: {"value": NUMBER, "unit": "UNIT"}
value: {"value": 40, "unit": "A"}
